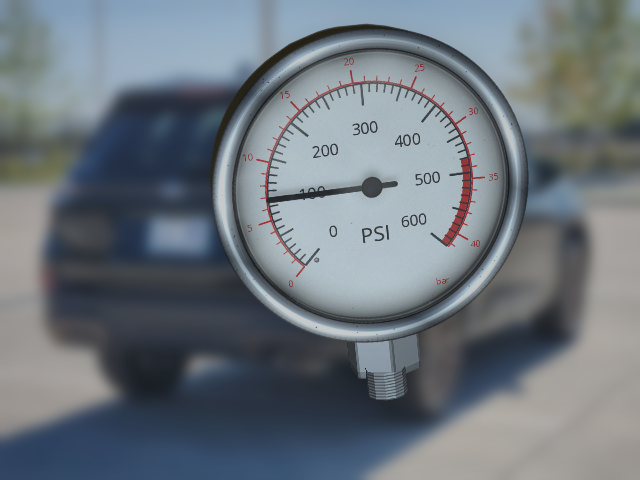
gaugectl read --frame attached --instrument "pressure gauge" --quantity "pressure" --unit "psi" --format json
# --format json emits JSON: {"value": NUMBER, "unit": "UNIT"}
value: {"value": 100, "unit": "psi"}
